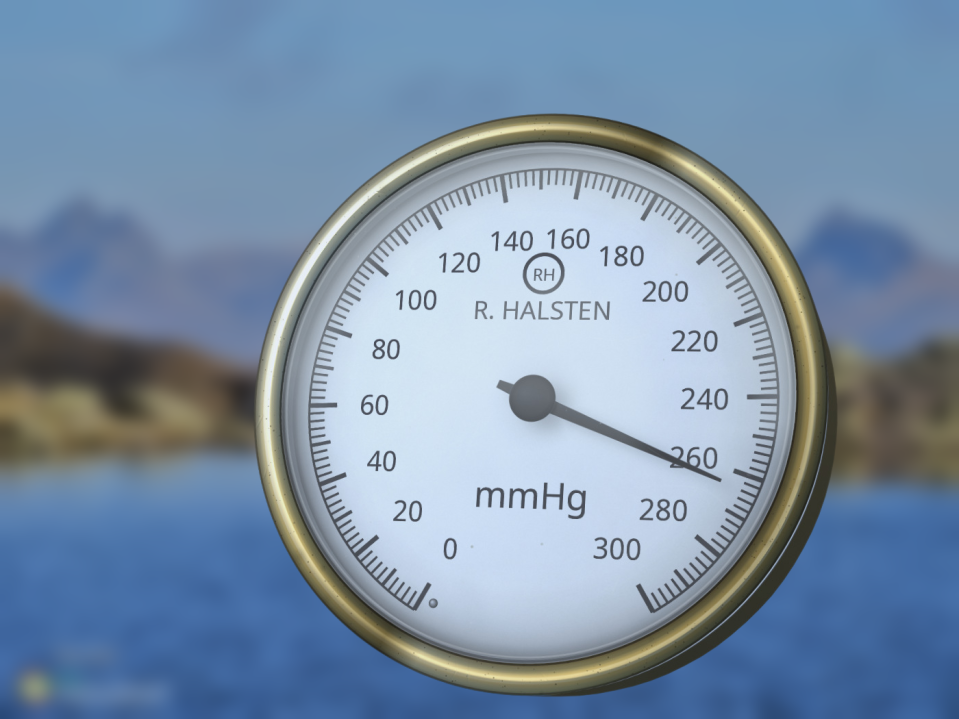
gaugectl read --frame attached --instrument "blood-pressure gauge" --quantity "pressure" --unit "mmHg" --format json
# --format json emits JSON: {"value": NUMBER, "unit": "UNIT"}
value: {"value": 264, "unit": "mmHg"}
